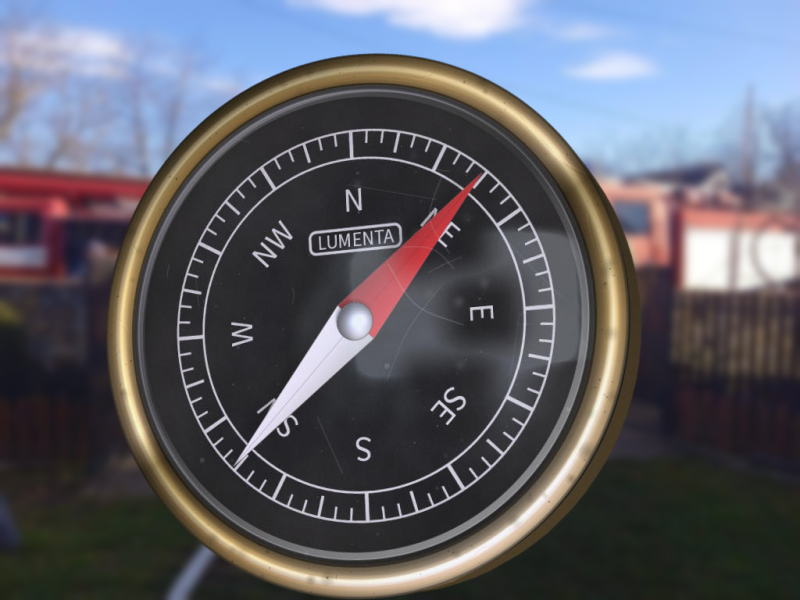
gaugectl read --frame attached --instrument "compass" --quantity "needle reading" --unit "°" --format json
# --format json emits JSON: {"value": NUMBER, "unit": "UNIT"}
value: {"value": 45, "unit": "°"}
